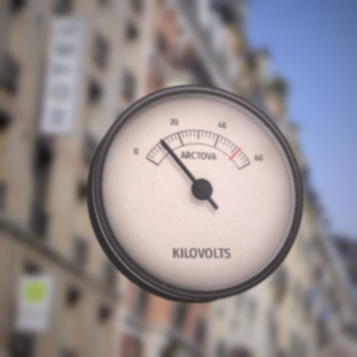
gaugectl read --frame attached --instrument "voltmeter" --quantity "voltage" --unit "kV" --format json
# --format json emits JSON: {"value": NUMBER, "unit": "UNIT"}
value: {"value": 10, "unit": "kV"}
